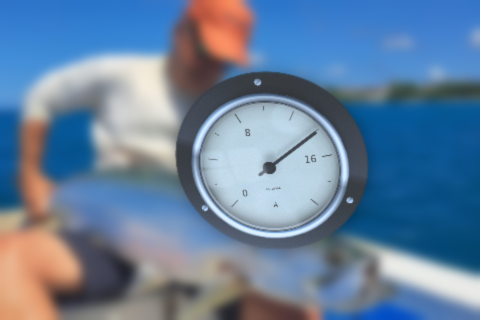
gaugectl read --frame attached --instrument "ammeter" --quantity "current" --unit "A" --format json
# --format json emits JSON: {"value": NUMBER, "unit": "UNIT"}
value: {"value": 14, "unit": "A"}
